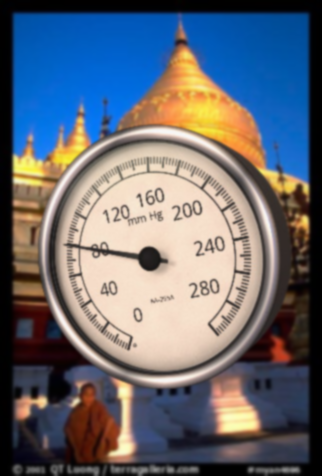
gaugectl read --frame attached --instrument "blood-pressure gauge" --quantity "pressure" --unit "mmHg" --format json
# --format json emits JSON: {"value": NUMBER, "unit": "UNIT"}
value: {"value": 80, "unit": "mmHg"}
